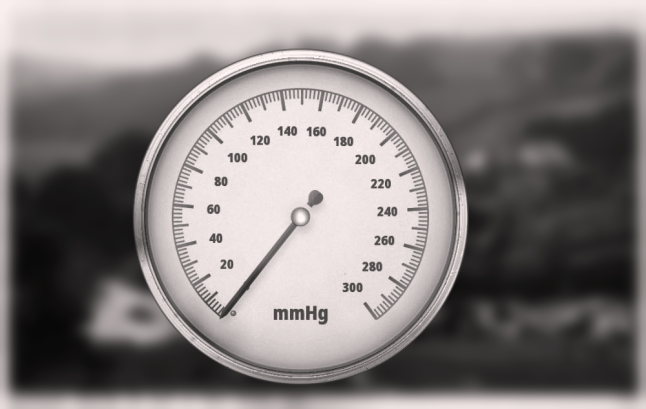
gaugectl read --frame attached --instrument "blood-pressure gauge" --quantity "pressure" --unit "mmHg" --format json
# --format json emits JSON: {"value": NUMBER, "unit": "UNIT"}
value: {"value": 0, "unit": "mmHg"}
